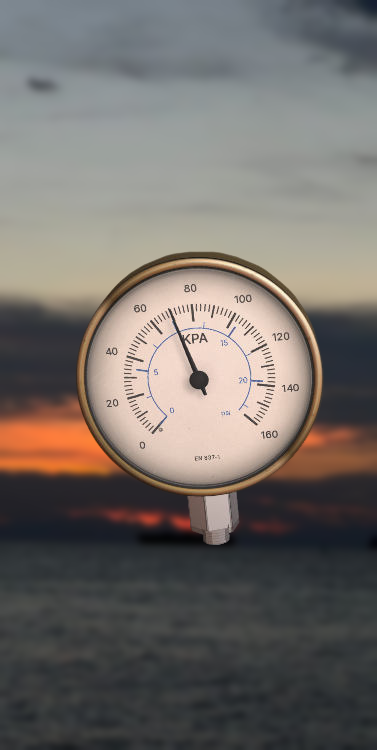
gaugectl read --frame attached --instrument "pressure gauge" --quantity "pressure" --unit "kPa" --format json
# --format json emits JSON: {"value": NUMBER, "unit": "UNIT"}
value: {"value": 70, "unit": "kPa"}
